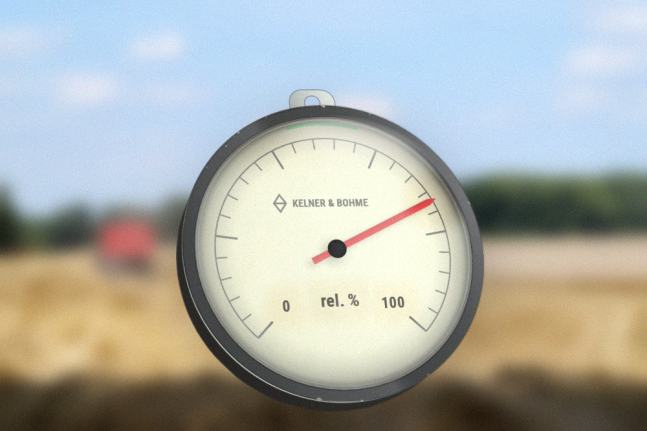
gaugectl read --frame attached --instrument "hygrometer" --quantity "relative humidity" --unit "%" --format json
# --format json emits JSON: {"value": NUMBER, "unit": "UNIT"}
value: {"value": 74, "unit": "%"}
